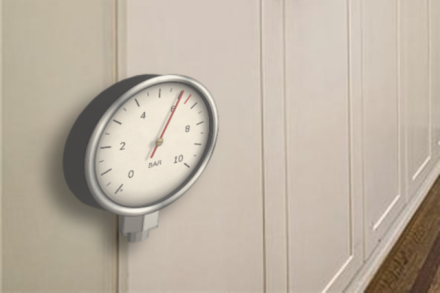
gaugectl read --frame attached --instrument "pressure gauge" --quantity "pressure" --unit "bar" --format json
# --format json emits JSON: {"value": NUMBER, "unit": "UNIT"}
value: {"value": 6, "unit": "bar"}
